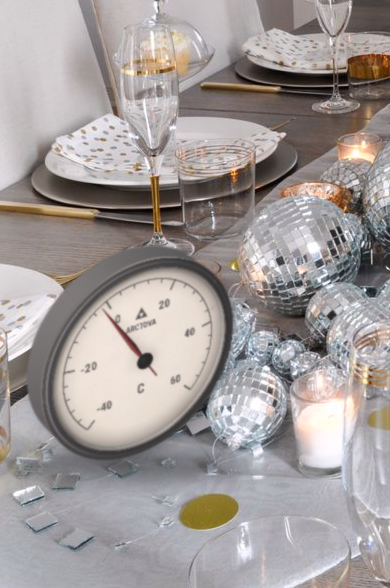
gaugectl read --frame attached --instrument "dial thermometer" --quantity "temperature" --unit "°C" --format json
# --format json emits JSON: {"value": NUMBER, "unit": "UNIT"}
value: {"value": -2, "unit": "°C"}
